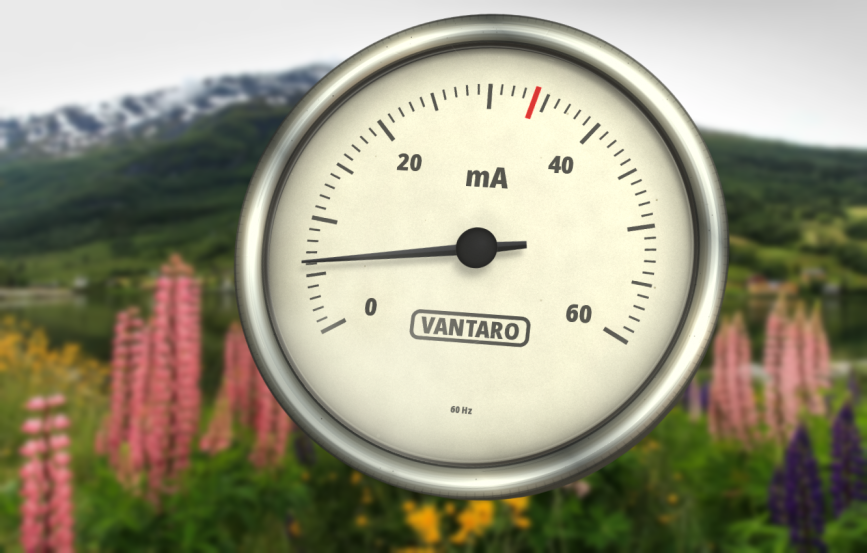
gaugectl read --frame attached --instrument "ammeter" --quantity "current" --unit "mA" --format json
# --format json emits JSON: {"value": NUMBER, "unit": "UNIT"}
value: {"value": 6, "unit": "mA"}
